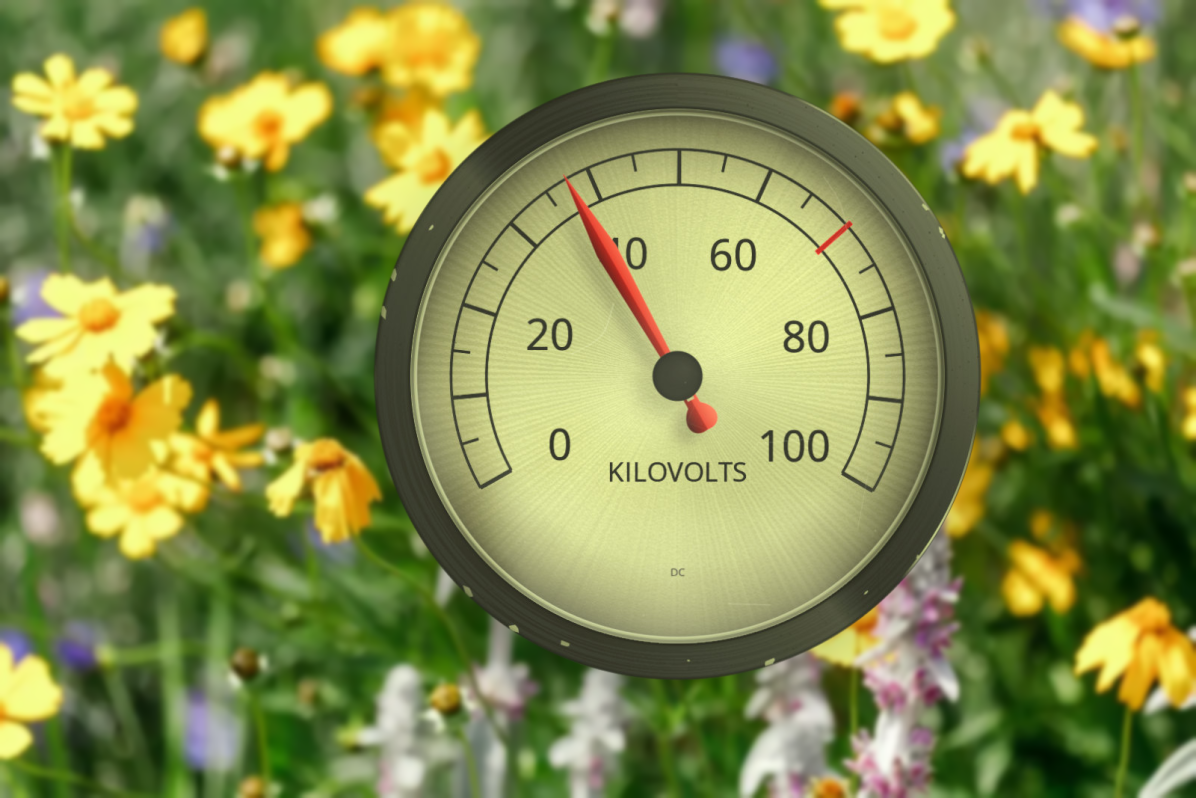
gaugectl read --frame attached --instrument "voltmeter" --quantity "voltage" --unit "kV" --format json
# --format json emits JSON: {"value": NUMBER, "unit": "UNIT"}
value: {"value": 37.5, "unit": "kV"}
